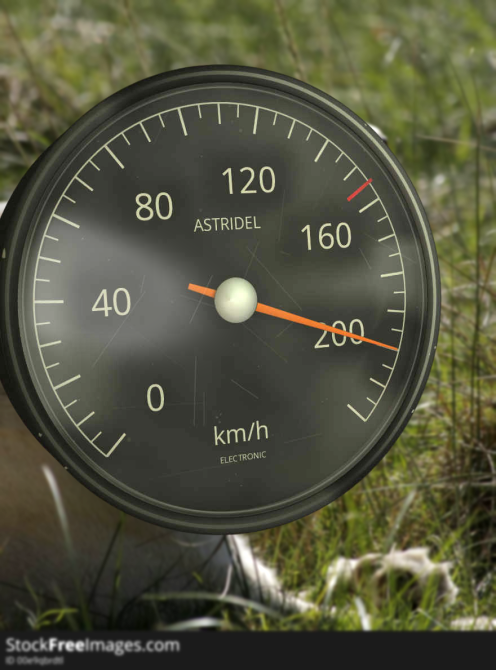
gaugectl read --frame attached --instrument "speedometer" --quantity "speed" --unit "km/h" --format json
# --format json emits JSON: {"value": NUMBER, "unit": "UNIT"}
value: {"value": 200, "unit": "km/h"}
